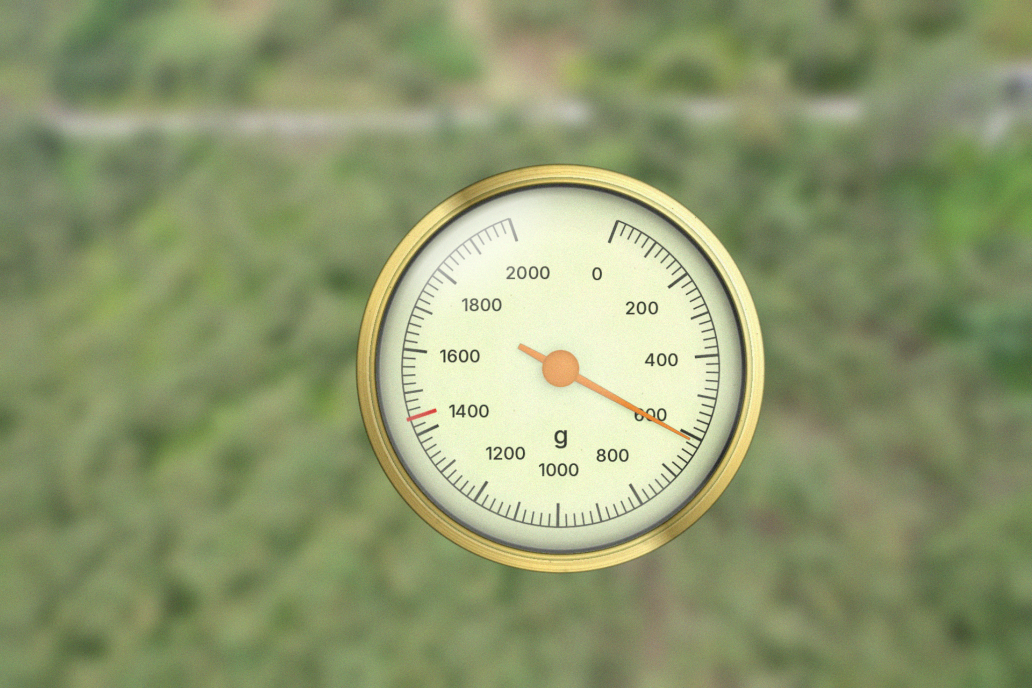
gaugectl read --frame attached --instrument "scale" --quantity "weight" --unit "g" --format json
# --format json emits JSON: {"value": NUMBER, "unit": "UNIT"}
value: {"value": 610, "unit": "g"}
